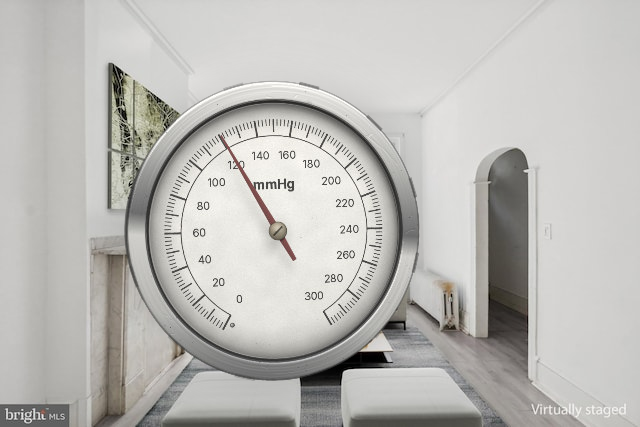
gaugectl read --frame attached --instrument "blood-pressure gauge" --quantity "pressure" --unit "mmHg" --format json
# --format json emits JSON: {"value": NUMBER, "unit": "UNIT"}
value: {"value": 120, "unit": "mmHg"}
